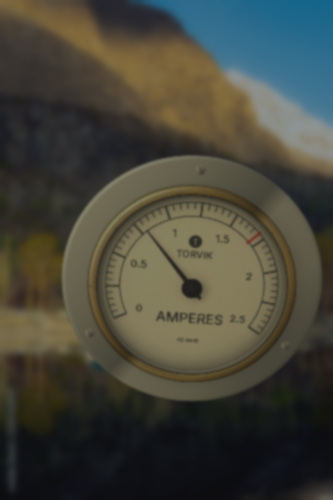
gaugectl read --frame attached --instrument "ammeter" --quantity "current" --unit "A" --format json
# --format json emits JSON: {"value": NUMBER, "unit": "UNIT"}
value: {"value": 0.8, "unit": "A"}
